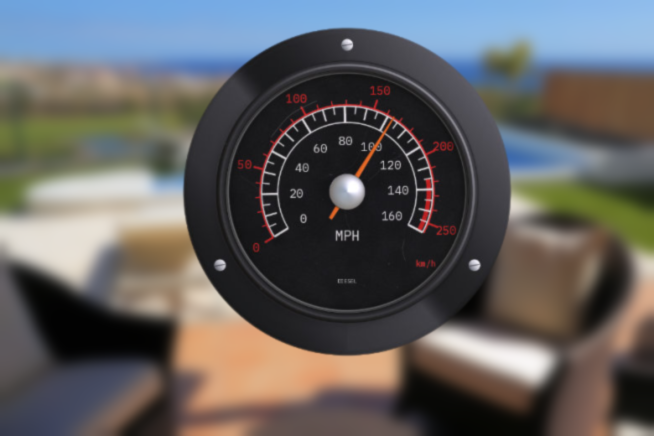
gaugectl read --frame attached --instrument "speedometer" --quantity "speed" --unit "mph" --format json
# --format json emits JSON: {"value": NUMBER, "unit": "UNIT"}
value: {"value": 102.5, "unit": "mph"}
